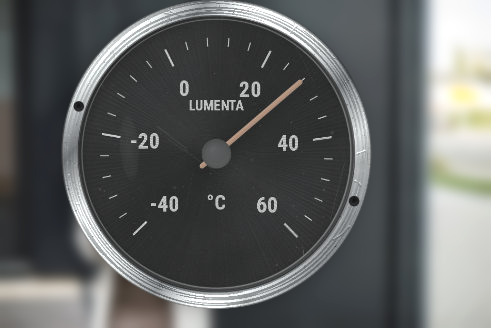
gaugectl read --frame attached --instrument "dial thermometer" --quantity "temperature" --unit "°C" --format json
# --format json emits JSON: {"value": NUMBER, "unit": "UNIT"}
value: {"value": 28, "unit": "°C"}
